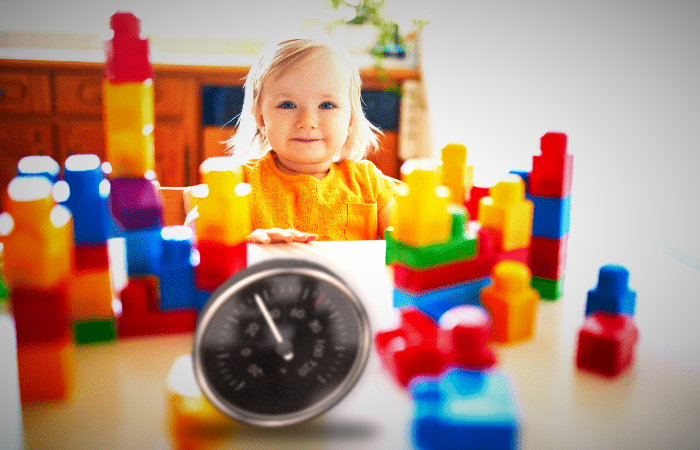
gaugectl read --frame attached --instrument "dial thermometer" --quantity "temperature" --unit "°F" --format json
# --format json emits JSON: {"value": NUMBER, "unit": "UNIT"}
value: {"value": 36, "unit": "°F"}
